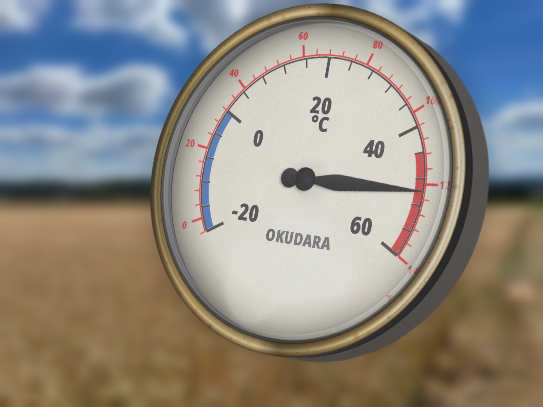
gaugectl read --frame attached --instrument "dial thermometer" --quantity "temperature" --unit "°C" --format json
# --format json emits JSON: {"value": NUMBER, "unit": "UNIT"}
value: {"value": 50, "unit": "°C"}
